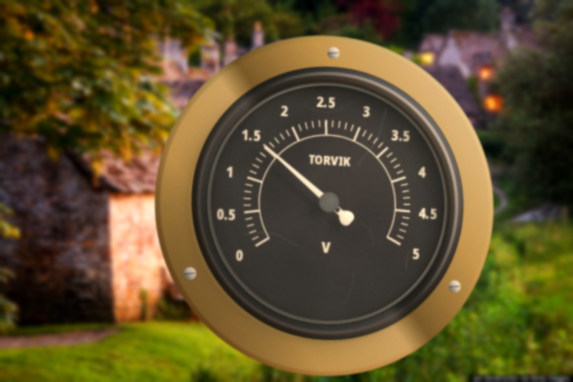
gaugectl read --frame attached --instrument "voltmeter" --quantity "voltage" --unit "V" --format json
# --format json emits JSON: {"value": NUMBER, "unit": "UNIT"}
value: {"value": 1.5, "unit": "V"}
